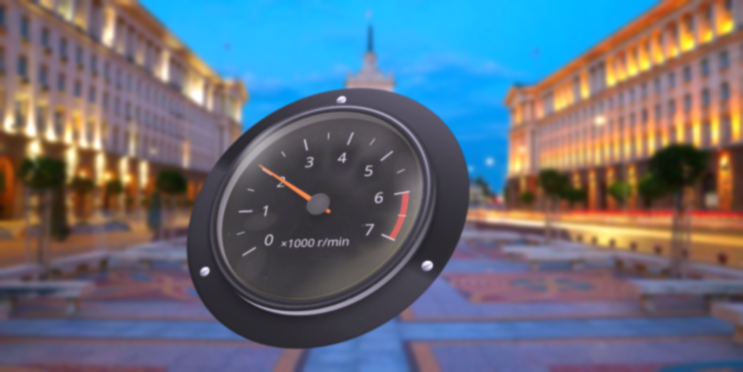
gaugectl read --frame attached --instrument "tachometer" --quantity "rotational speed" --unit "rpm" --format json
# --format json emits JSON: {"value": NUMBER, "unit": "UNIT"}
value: {"value": 2000, "unit": "rpm"}
